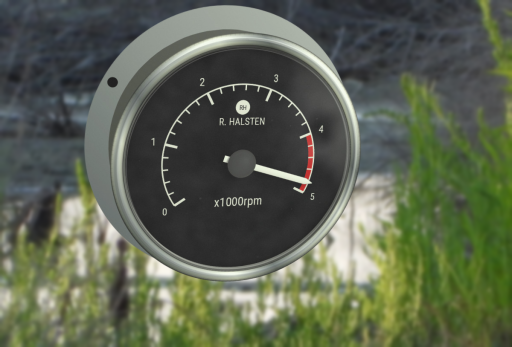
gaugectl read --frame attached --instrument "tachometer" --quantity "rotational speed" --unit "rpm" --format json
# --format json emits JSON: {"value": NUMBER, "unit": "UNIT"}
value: {"value": 4800, "unit": "rpm"}
